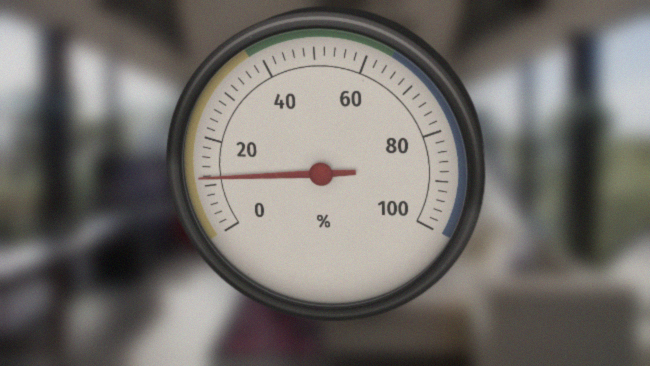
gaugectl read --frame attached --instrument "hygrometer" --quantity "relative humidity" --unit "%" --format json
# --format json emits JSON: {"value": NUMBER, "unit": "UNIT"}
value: {"value": 12, "unit": "%"}
